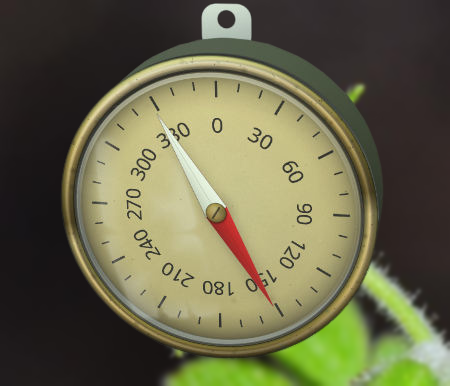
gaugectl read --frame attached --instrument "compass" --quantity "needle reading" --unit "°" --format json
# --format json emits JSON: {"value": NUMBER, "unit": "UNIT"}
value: {"value": 150, "unit": "°"}
